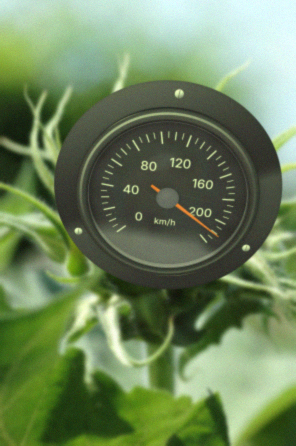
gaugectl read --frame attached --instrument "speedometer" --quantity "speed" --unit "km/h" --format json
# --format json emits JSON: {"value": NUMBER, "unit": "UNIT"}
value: {"value": 210, "unit": "km/h"}
